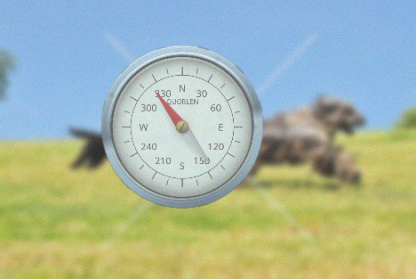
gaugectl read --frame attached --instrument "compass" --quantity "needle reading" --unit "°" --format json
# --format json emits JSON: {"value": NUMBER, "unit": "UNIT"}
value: {"value": 322.5, "unit": "°"}
